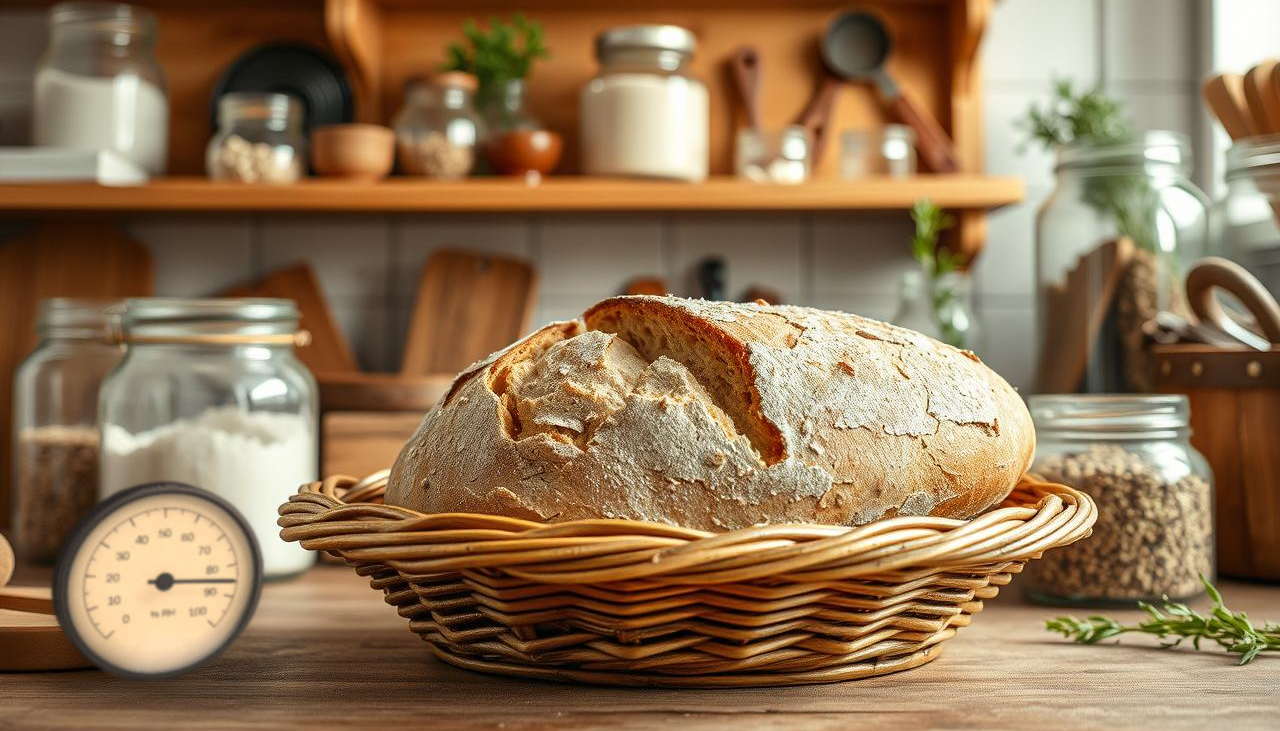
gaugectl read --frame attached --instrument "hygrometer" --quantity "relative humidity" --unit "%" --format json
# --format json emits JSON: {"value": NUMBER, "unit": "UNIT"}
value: {"value": 85, "unit": "%"}
